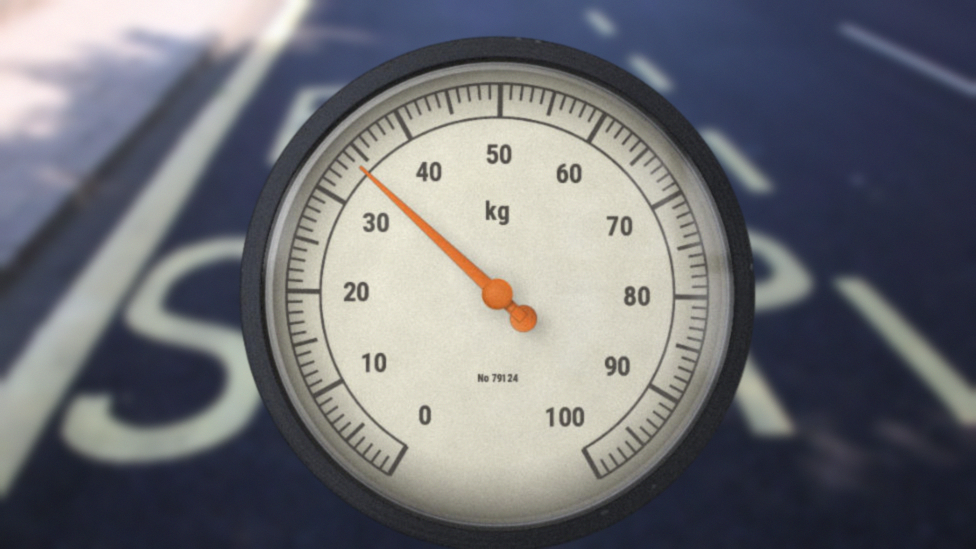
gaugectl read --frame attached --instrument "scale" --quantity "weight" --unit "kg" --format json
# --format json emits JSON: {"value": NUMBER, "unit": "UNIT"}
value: {"value": 34, "unit": "kg"}
